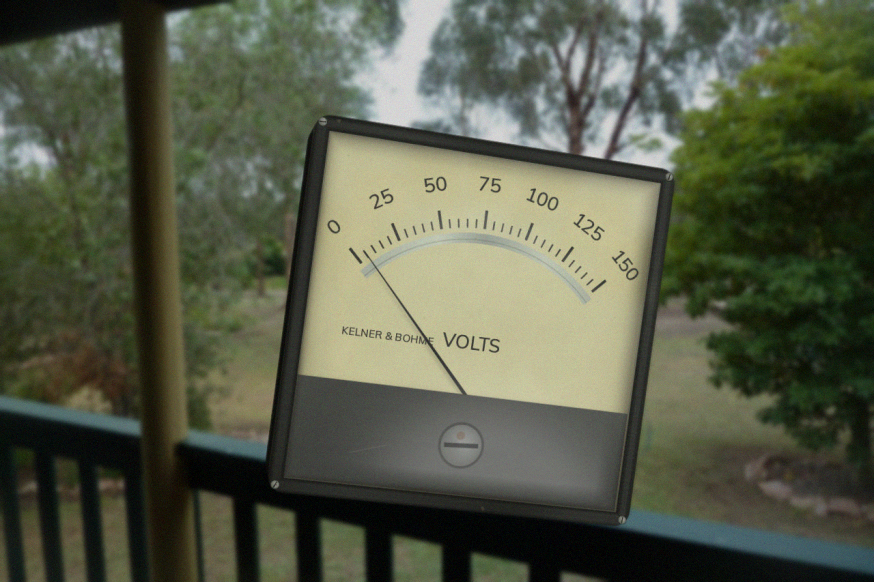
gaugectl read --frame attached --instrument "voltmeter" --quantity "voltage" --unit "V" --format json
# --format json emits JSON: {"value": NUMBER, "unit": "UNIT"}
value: {"value": 5, "unit": "V"}
